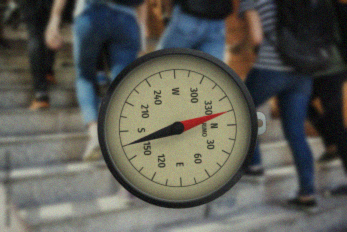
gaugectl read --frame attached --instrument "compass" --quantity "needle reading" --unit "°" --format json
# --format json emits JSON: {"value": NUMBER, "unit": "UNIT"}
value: {"value": 345, "unit": "°"}
